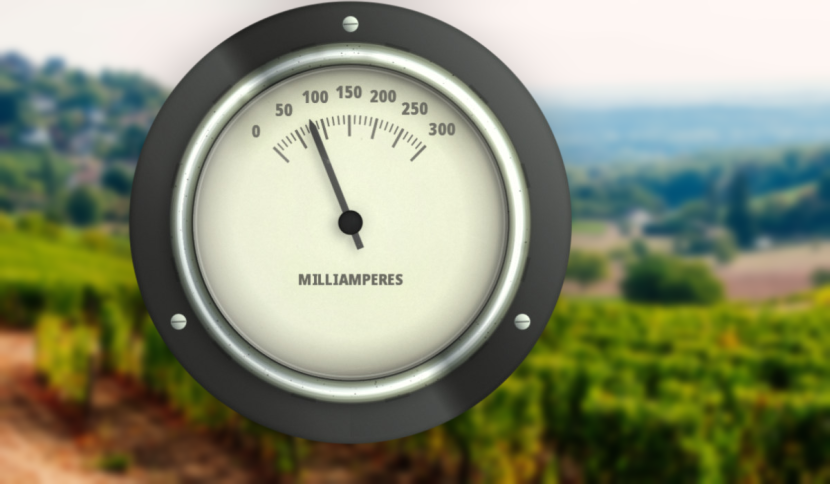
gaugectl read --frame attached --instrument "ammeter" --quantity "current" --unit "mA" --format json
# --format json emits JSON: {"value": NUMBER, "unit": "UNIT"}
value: {"value": 80, "unit": "mA"}
